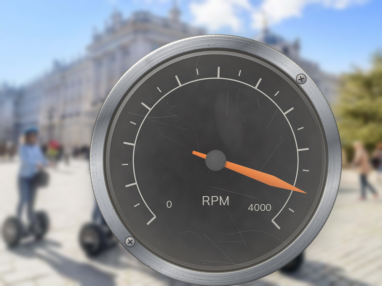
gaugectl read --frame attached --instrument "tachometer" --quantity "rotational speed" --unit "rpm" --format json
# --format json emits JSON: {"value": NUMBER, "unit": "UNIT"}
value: {"value": 3600, "unit": "rpm"}
